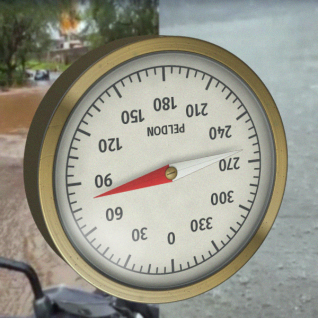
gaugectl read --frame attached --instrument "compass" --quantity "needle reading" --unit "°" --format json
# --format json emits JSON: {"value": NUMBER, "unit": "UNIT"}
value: {"value": 80, "unit": "°"}
